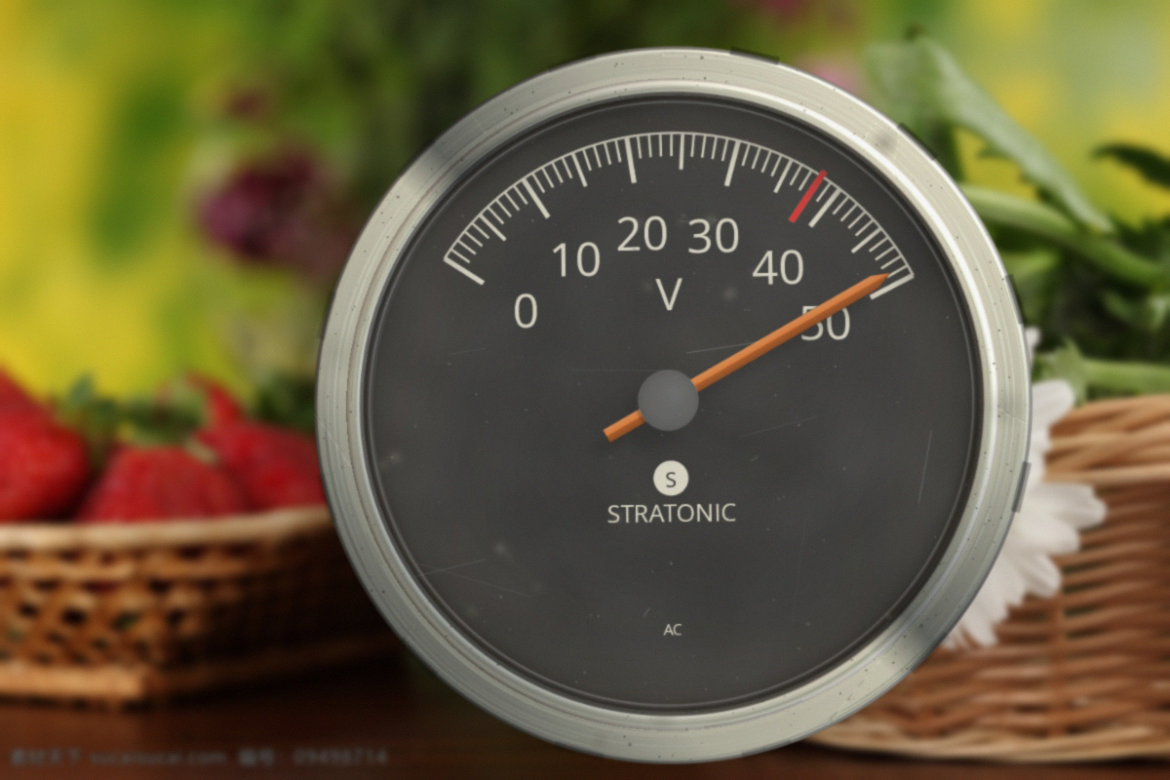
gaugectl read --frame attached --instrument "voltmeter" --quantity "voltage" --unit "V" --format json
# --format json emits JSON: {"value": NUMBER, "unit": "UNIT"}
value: {"value": 49, "unit": "V"}
